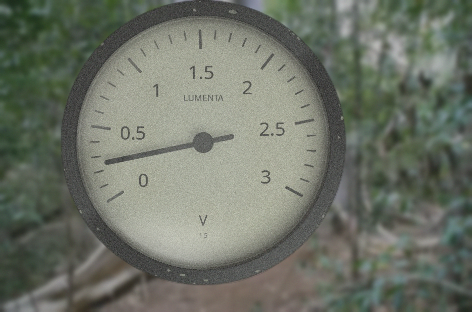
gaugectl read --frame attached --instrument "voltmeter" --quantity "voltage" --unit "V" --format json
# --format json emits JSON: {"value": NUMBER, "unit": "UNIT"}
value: {"value": 0.25, "unit": "V"}
